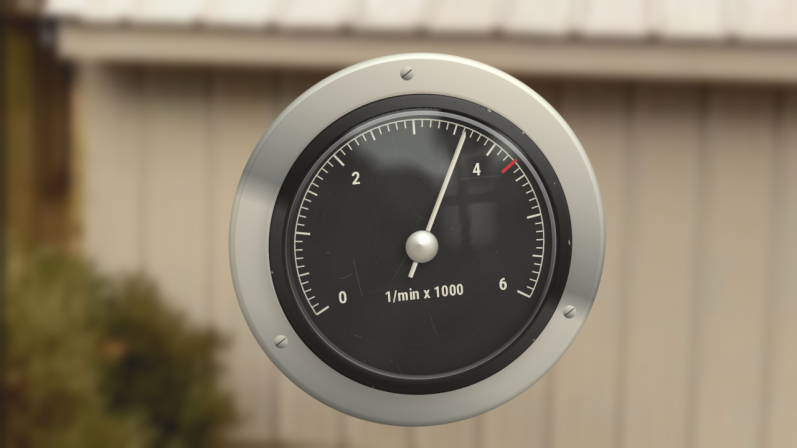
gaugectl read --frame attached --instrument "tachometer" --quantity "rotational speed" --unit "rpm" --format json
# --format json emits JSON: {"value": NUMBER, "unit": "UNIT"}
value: {"value": 3600, "unit": "rpm"}
